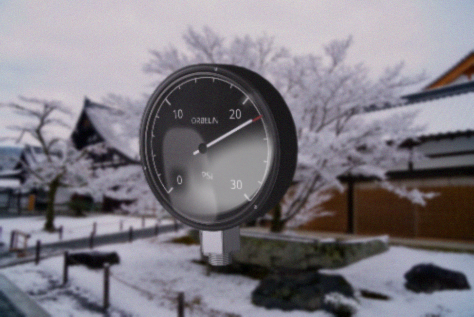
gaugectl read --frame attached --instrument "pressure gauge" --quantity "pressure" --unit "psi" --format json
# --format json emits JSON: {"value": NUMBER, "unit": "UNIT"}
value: {"value": 22, "unit": "psi"}
